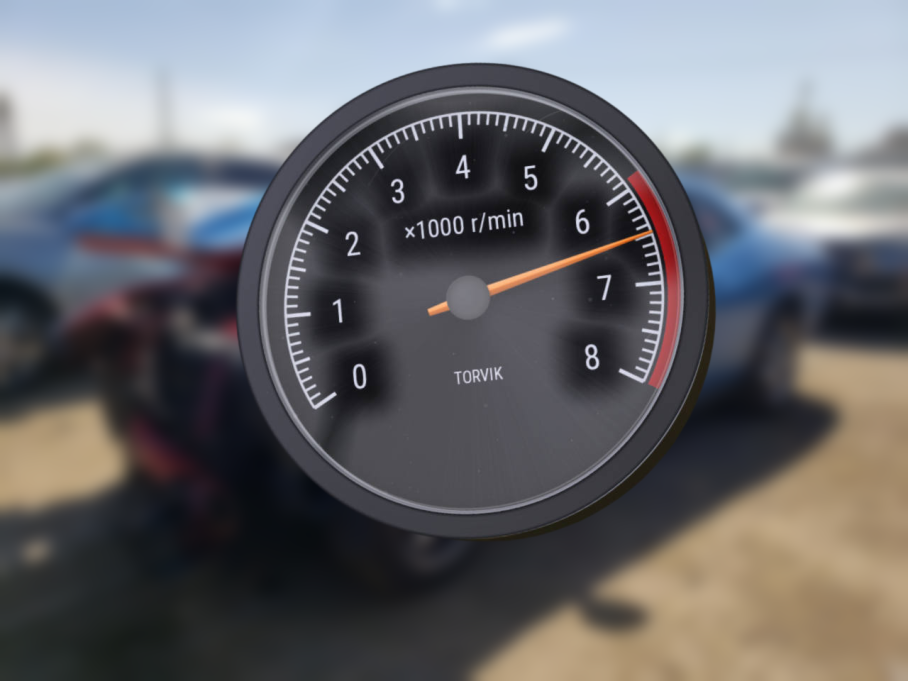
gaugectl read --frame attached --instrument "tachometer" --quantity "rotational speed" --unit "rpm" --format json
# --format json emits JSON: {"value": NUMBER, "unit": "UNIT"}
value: {"value": 6500, "unit": "rpm"}
